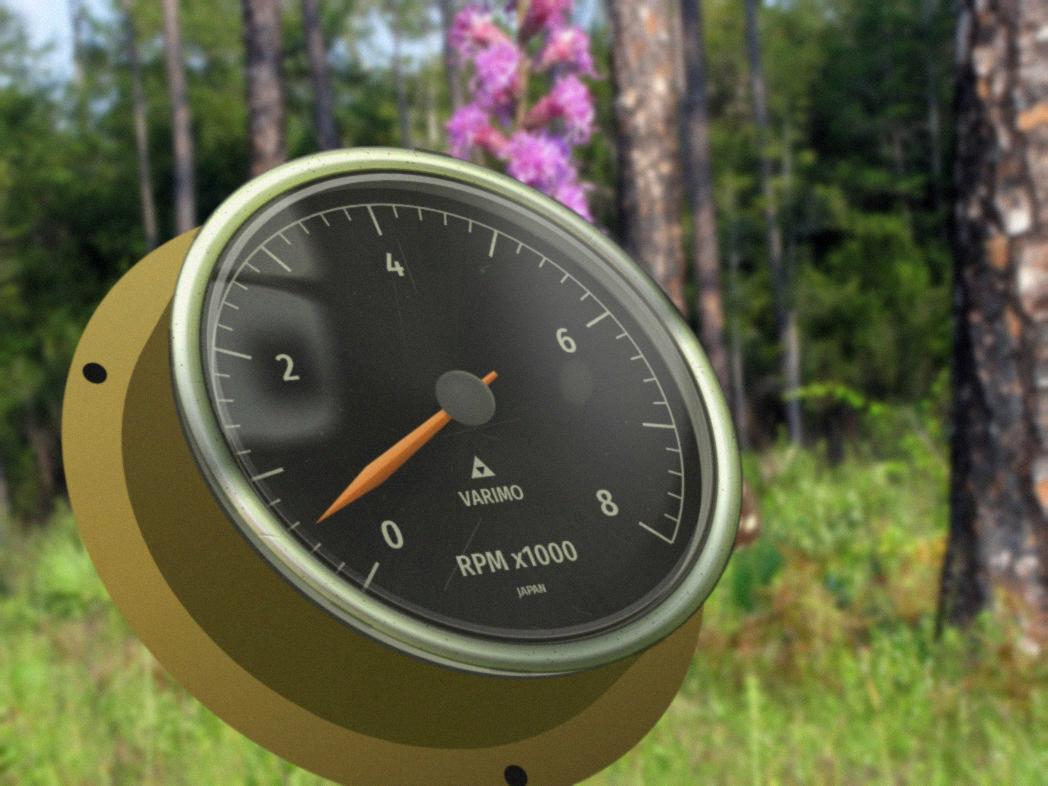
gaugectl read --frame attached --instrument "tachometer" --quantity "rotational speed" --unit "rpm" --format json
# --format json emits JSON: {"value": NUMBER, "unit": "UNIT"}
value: {"value": 500, "unit": "rpm"}
